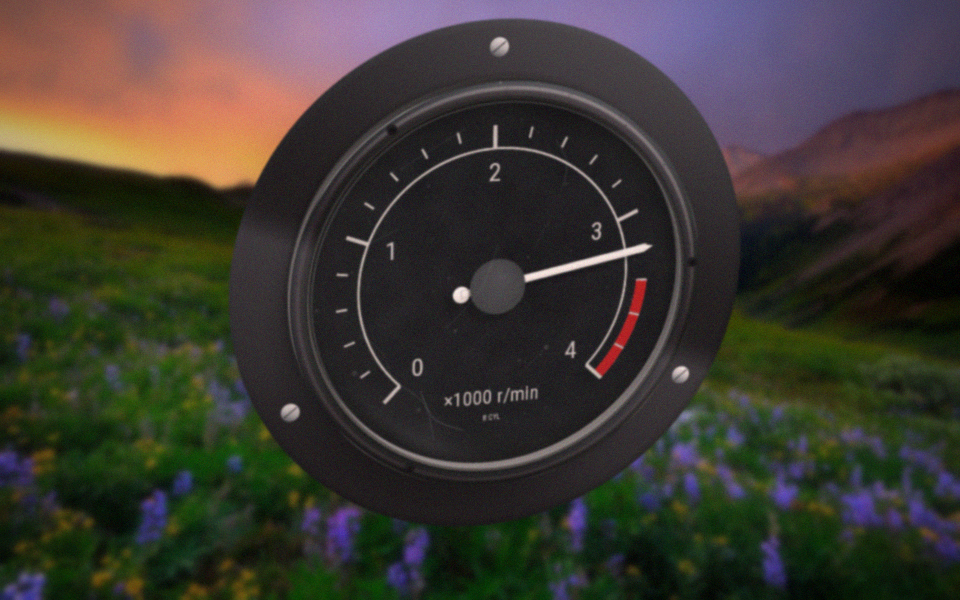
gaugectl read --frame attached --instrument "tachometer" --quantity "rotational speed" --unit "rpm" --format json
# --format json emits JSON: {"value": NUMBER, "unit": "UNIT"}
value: {"value": 3200, "unit": "rpm"}
